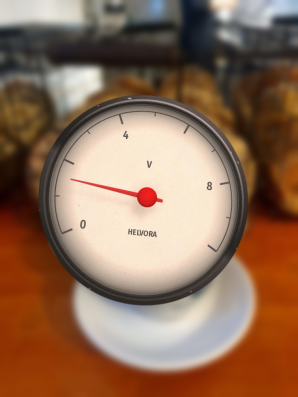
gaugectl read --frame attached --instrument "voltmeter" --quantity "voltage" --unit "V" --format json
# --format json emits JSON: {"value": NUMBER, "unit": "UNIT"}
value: {"value": 1.5, "unit": "V"}
